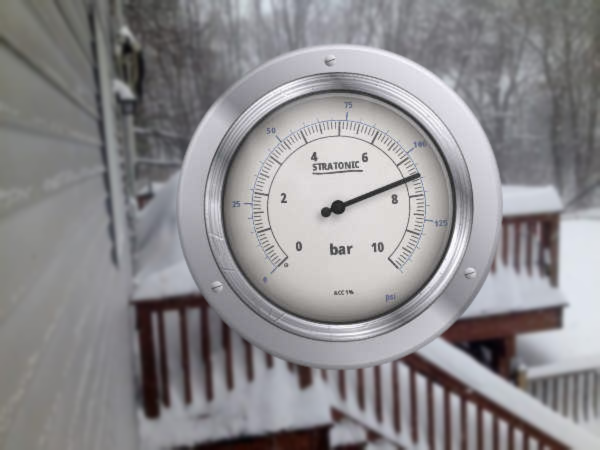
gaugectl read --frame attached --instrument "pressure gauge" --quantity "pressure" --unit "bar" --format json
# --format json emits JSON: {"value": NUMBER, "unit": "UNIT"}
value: {"value": 7.5, "unit": "bar"}
